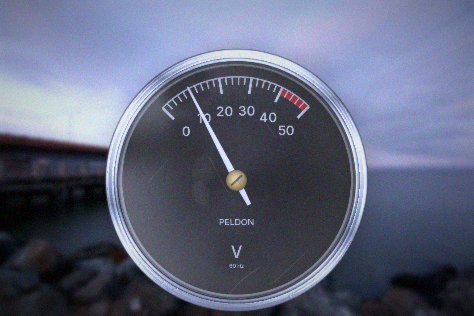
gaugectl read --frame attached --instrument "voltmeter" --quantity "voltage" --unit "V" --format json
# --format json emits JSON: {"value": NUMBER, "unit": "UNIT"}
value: {"value": 10, "unit": "V"}
